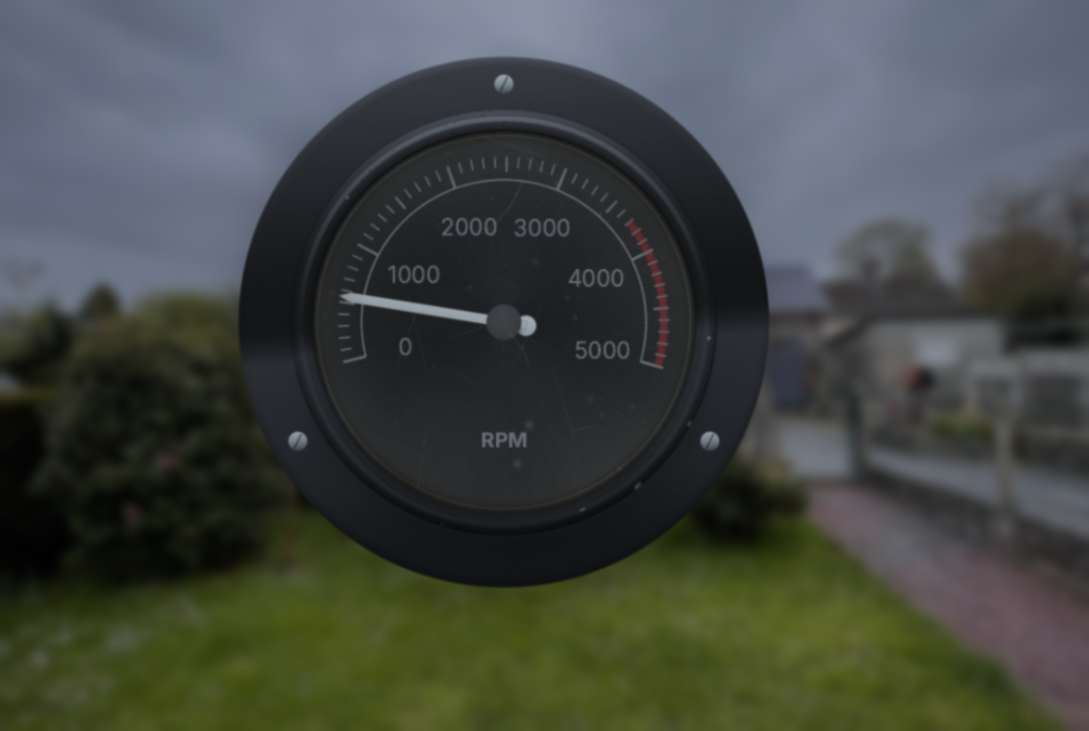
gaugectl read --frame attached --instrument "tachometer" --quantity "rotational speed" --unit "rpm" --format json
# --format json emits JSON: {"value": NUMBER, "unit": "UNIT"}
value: {"value": 550, "unit": "rpm"}
